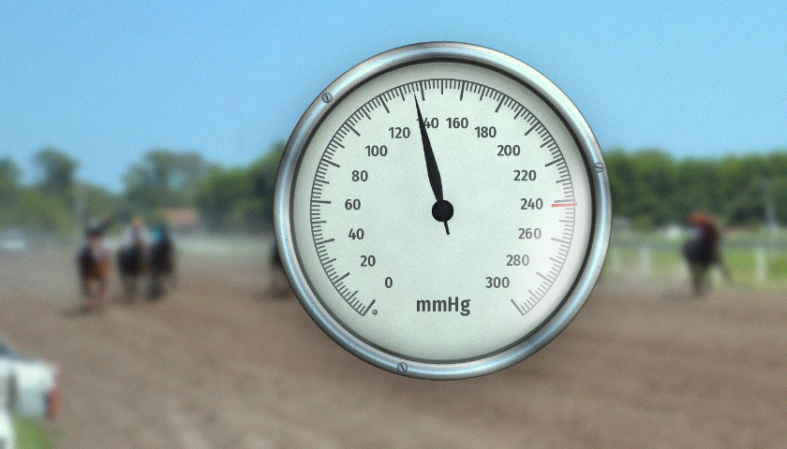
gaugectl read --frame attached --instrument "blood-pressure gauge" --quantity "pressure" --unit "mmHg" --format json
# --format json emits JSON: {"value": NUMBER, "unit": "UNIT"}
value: {"value": 136, "unit": "mmHg"}
